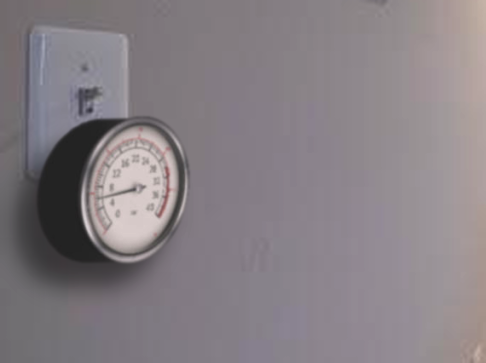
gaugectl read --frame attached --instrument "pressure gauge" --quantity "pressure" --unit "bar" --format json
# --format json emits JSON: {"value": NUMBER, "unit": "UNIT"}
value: {"value": 6, "unit": "bar"}
